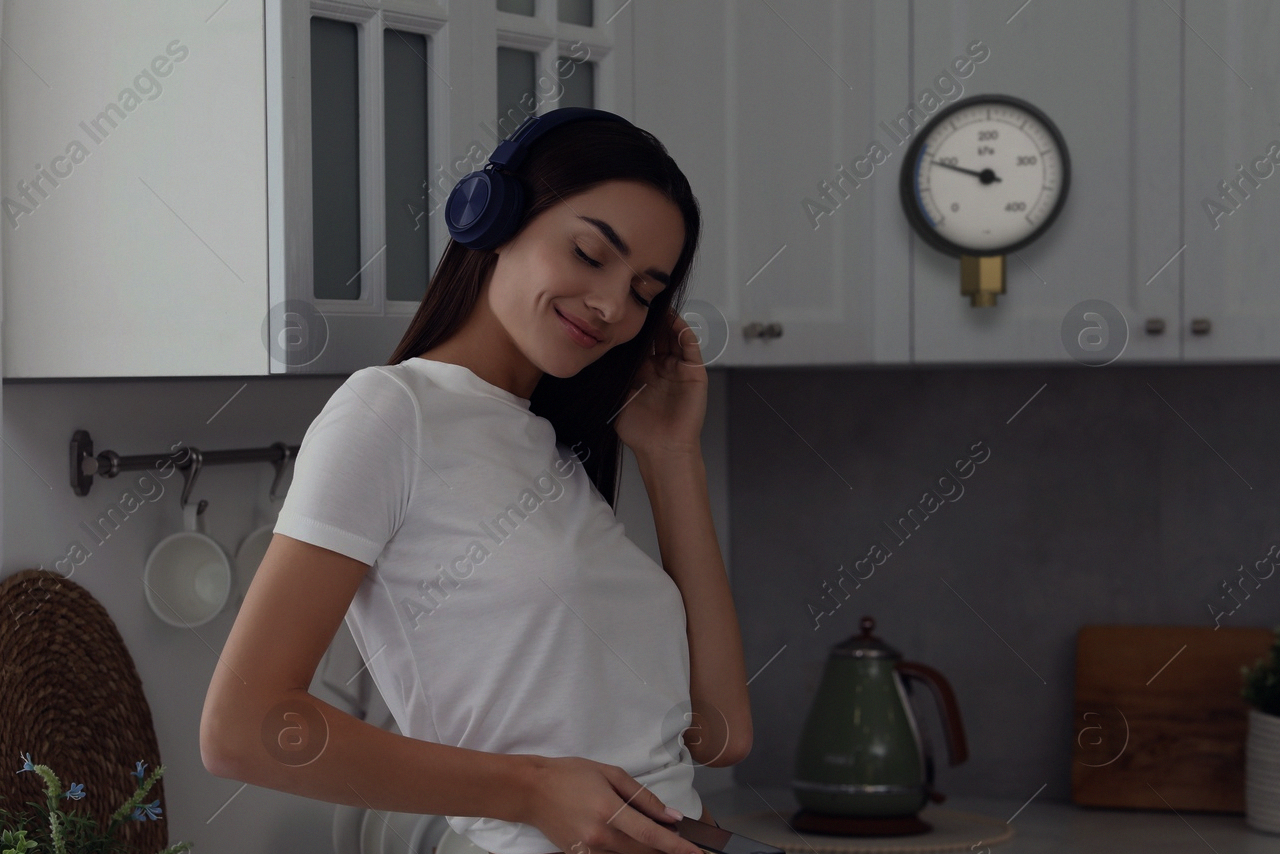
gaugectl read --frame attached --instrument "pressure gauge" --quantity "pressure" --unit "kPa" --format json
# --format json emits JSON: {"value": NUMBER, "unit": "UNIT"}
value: {"value": 90, "unit": "kPa"}
